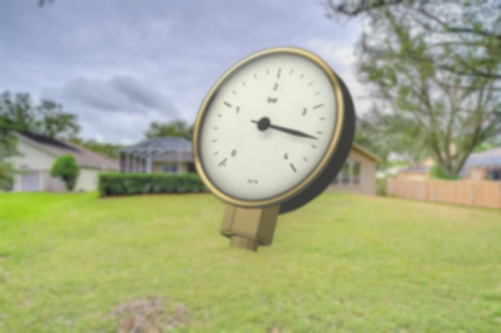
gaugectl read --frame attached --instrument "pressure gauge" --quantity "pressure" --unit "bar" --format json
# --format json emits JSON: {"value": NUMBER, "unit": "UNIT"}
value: {"value": 3.5, "unit": "bar"}
